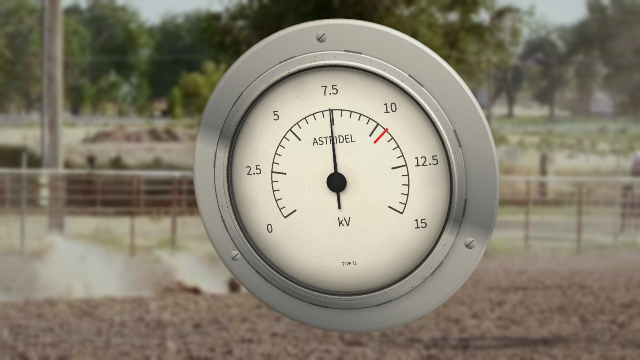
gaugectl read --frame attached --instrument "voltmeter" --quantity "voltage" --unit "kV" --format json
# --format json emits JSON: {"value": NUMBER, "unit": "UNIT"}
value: {"value": 7.5, "unit": "kV"}
